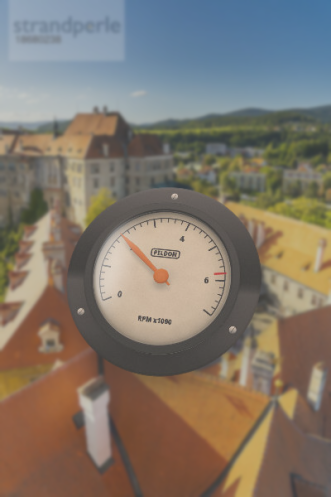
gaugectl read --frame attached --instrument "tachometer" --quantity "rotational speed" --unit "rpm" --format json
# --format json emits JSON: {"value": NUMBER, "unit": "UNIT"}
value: {"value": 2000, "unit": "rpm"}
